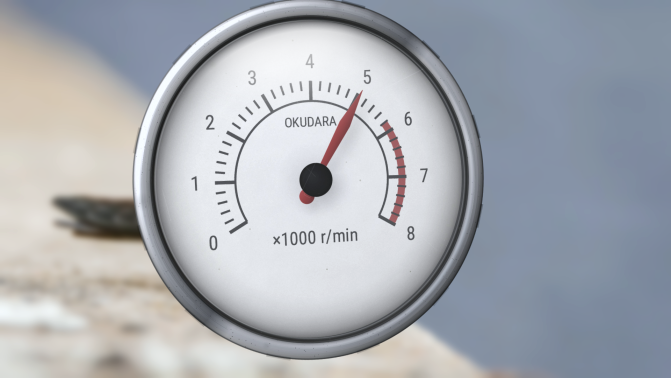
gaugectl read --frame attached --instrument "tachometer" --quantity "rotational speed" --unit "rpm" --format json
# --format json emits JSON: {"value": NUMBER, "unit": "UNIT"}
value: {"value": 5000, "unit": "rpm"}
